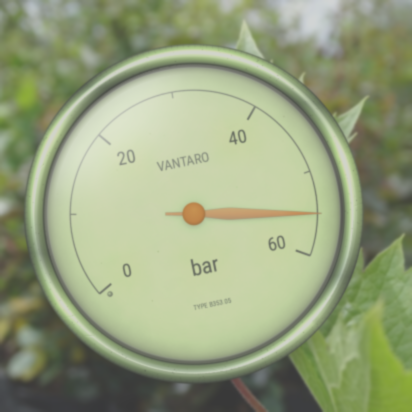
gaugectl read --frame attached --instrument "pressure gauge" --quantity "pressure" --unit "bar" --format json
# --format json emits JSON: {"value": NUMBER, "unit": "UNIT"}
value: {"value": 55, "unit": "bar"}
